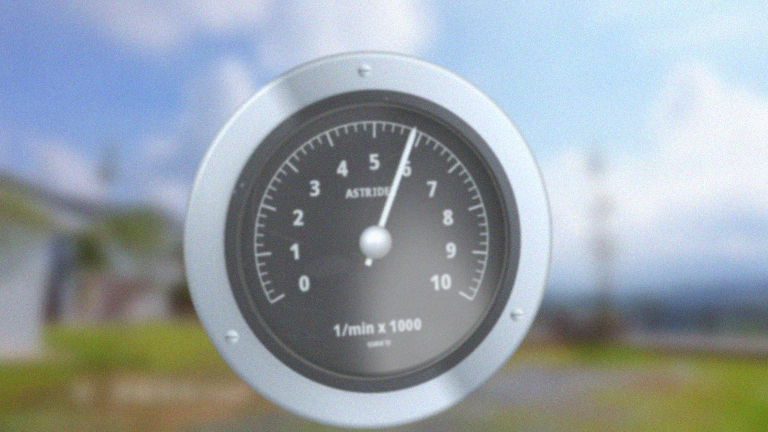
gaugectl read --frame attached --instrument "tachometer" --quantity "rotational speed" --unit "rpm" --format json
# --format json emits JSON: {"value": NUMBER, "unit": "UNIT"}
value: {"value": 5800, "unit": "rpm"}
